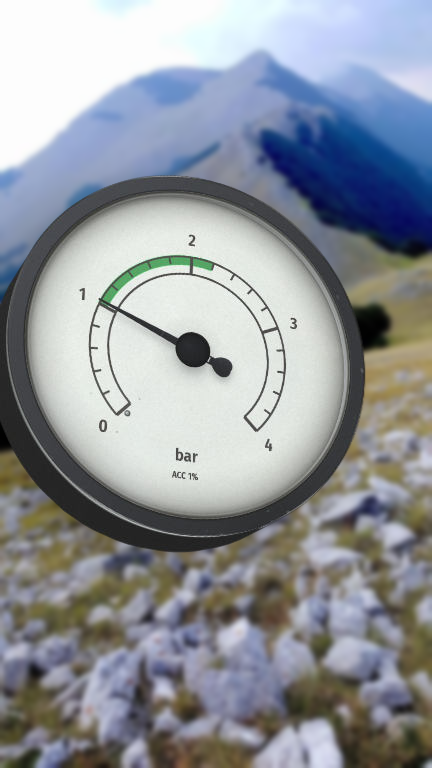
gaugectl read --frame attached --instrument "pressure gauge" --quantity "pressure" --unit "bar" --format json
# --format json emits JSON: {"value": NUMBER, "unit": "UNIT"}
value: {"value": 1, "unit": "bar"}
